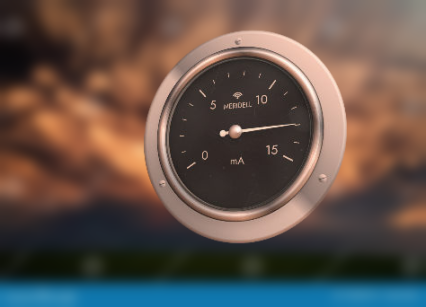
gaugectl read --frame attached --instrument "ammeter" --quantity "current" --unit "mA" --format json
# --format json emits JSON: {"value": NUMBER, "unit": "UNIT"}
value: {"value": 13, "unit": "mA"}
